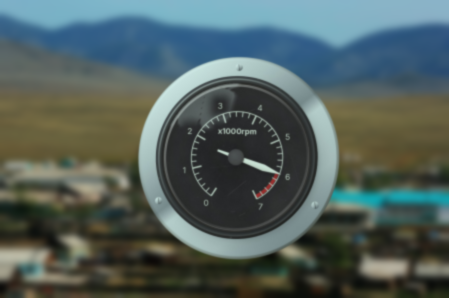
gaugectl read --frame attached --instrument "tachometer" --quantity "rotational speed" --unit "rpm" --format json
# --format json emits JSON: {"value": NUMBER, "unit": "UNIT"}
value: {"value": 6000, "unit": "rpm"}
